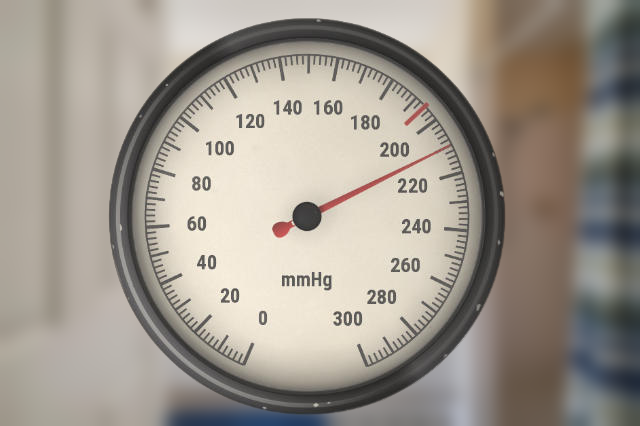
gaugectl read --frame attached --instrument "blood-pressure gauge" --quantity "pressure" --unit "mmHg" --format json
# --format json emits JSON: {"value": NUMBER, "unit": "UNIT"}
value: {"value": 210, "unit": "mmHg"}
